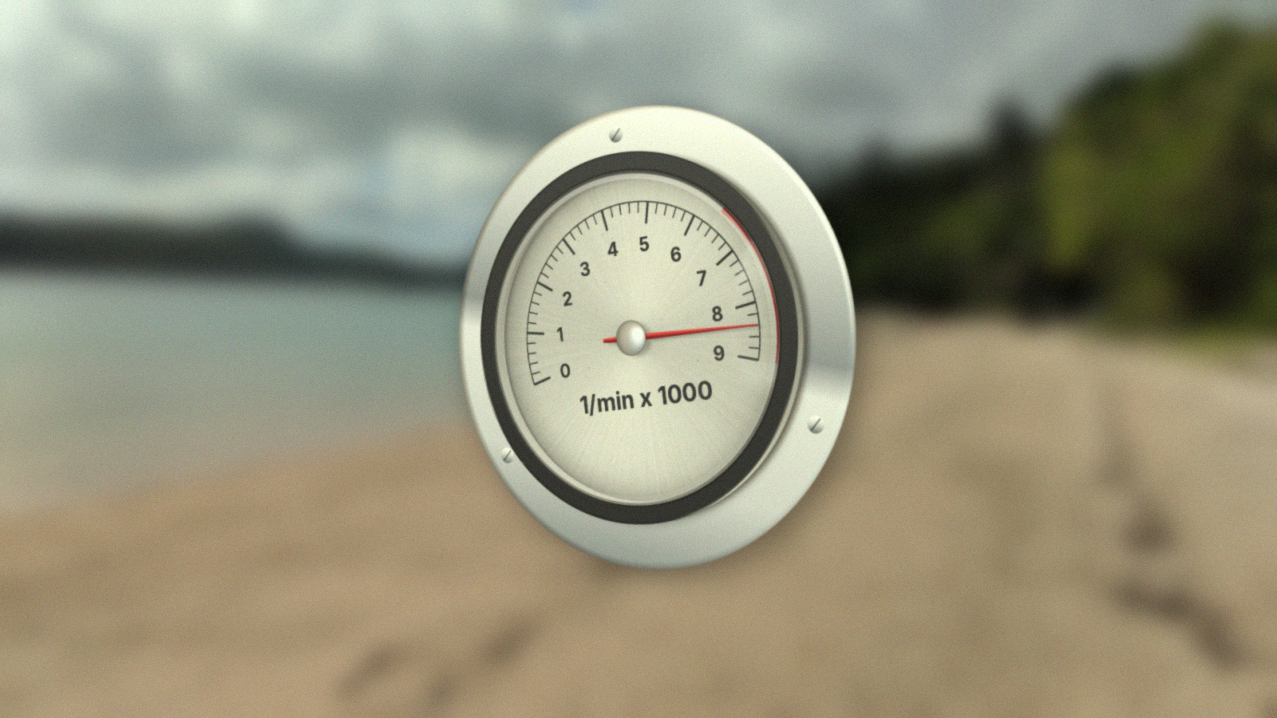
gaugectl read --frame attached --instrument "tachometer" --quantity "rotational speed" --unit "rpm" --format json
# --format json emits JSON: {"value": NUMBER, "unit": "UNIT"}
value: {"value": 8400, "unit": "rpm"}
